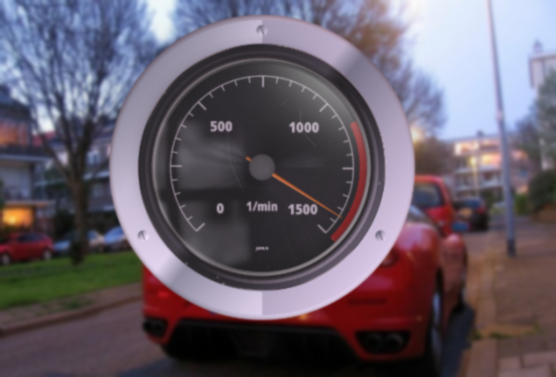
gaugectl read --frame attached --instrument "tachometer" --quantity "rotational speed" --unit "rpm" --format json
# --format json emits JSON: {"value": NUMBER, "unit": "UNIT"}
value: {"value": 1425, "unit": "rpm"}
